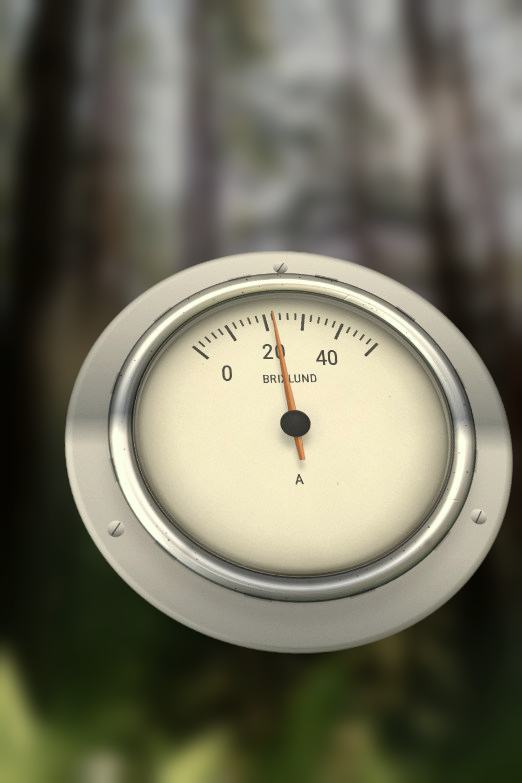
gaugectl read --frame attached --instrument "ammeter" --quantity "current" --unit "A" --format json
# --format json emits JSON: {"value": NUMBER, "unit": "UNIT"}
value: {"value": 22, "unit": "A"}
